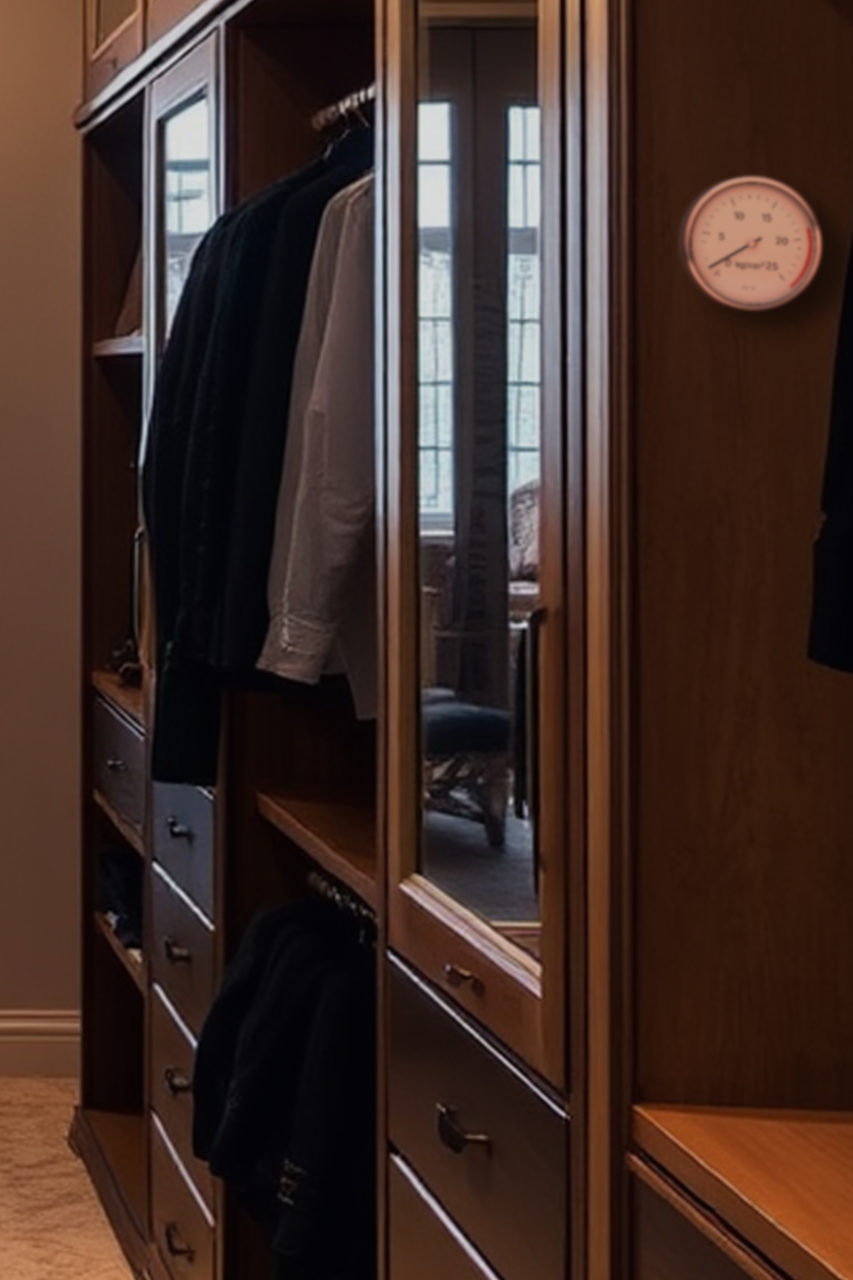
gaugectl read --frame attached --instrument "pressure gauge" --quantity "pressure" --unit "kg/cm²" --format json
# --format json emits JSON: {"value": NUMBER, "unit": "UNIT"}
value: {"value": 1, "unit": "kg/cm²"}
